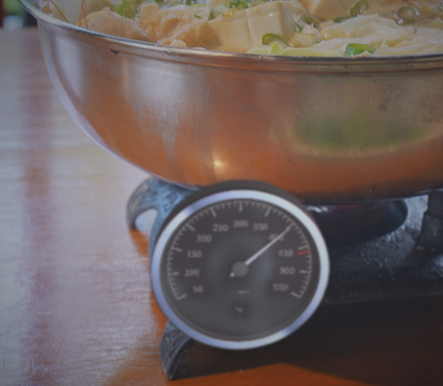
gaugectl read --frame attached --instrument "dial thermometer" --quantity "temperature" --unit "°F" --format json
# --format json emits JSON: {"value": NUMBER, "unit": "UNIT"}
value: {"value": 400, "unit": "°F"}
